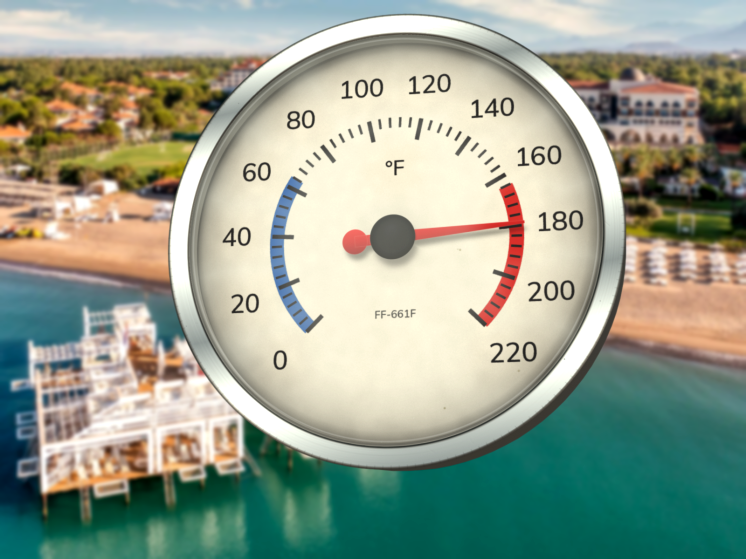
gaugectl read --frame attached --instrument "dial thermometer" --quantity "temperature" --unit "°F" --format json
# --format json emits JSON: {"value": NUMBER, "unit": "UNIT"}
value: {"value": 180, "unit": "°F"}
